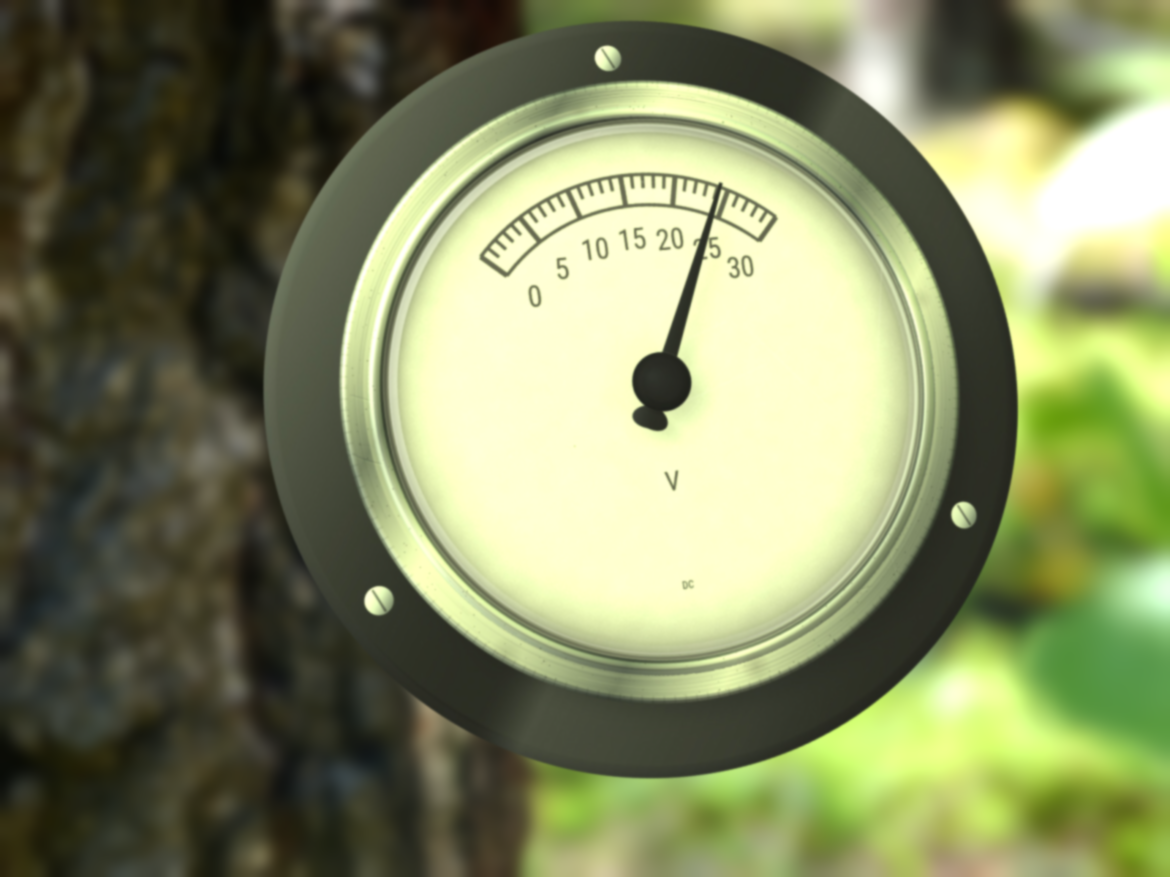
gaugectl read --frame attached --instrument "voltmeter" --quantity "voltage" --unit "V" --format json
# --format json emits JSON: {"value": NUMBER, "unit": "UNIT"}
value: {"value": 24, "unit": "V"}
